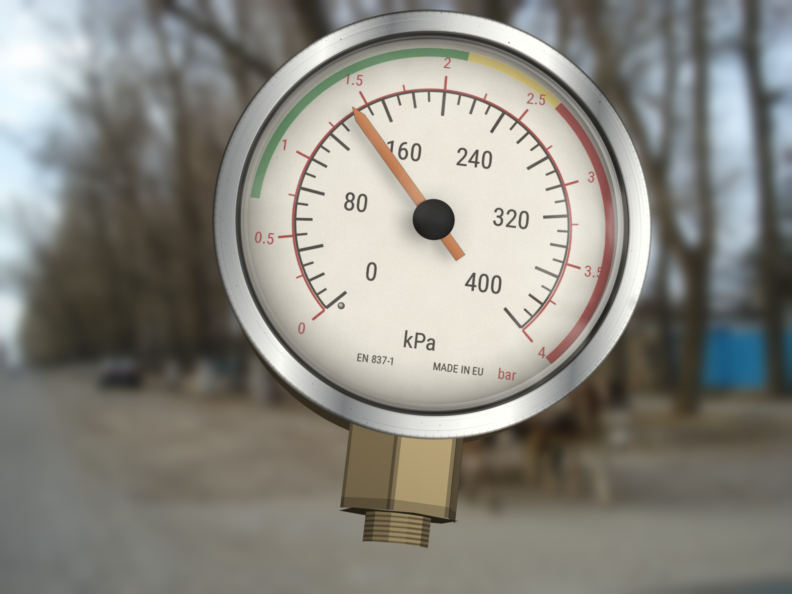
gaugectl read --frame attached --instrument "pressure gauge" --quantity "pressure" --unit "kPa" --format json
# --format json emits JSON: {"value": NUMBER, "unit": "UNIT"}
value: {"value": 140, "unit": "kPa"}
